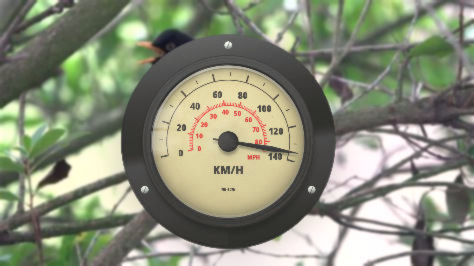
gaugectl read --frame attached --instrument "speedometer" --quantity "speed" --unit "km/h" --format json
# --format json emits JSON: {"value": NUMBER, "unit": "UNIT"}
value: {"value": 135, "unit": "km/h"}
